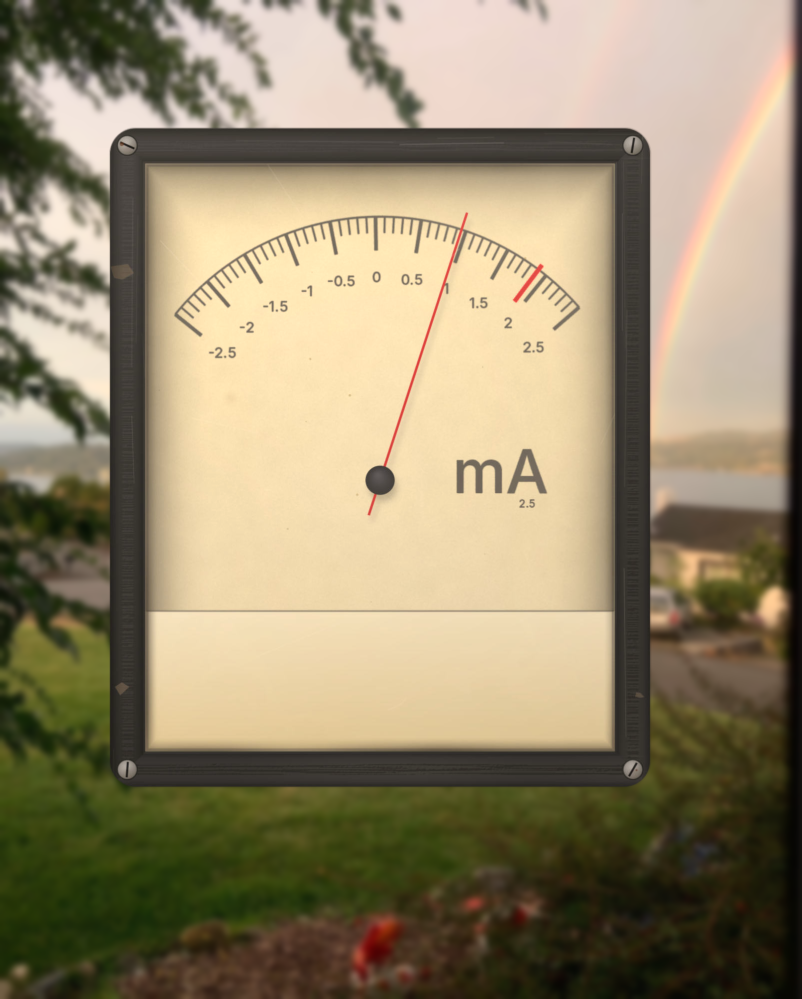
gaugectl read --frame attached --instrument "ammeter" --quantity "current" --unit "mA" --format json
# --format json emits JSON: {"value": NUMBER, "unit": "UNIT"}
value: {"value": 0.95, "unit": "mA"}
